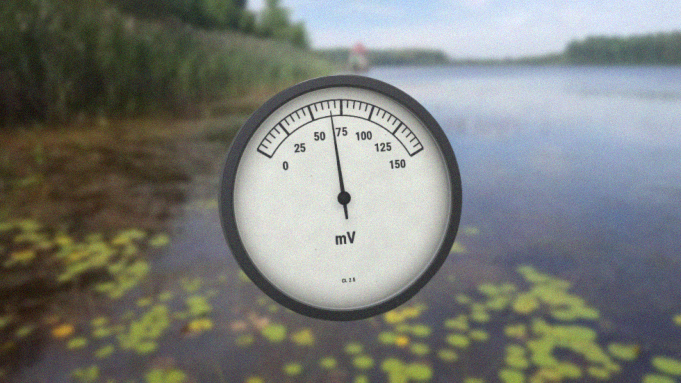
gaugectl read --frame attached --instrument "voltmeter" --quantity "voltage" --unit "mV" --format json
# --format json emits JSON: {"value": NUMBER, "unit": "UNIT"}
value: {"value": 65, "unit": "mV"}
